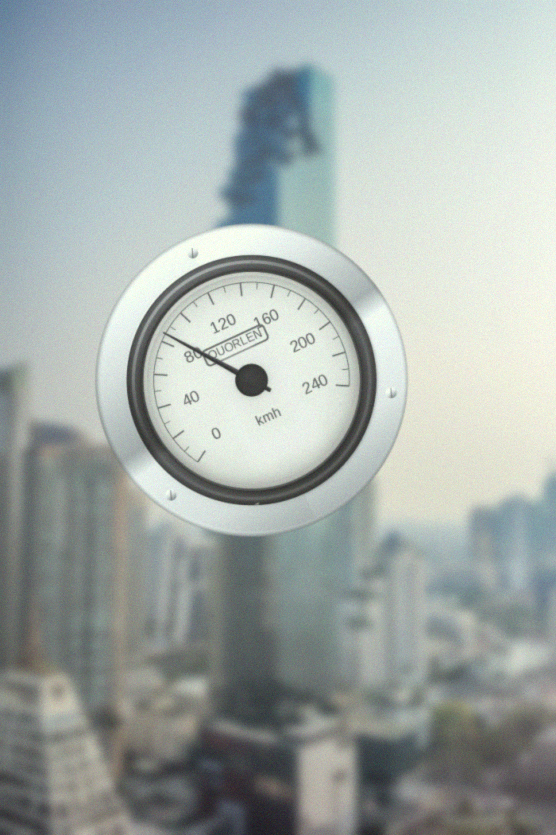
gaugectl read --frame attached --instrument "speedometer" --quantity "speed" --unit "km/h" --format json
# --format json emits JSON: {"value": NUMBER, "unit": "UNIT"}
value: {"value": 85, "unit": "km/h"}
